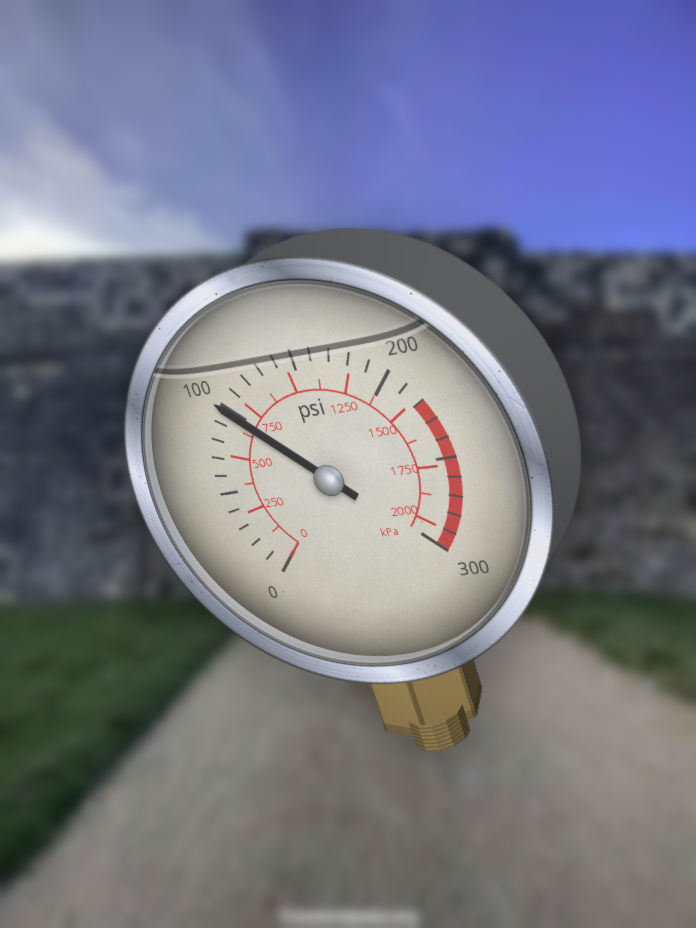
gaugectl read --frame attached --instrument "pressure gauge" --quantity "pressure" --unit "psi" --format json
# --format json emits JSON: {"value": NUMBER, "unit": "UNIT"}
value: {"value": 100, "unit": "psi"}
